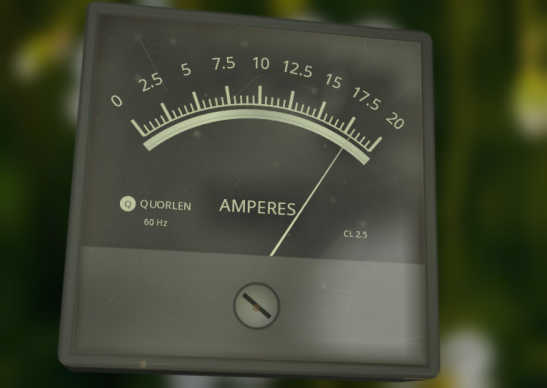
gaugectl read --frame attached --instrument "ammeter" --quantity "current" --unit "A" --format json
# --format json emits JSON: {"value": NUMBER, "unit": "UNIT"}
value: {"value": 18, "unit": "A"}
